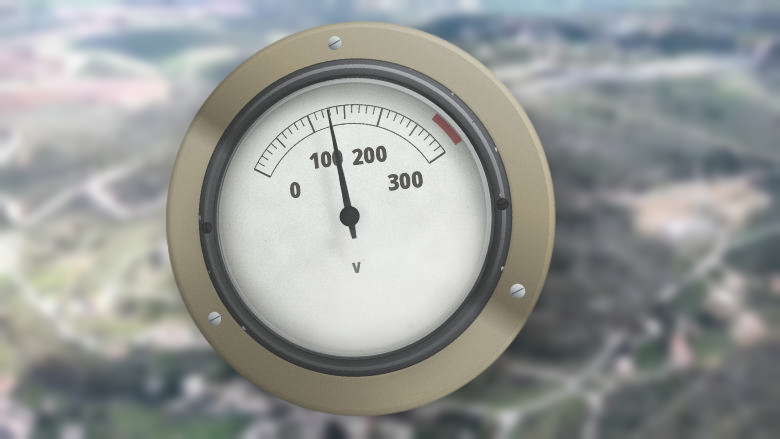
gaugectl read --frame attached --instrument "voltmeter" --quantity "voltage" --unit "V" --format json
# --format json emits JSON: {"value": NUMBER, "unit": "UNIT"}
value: {"value": 130, "unit": "V"}
